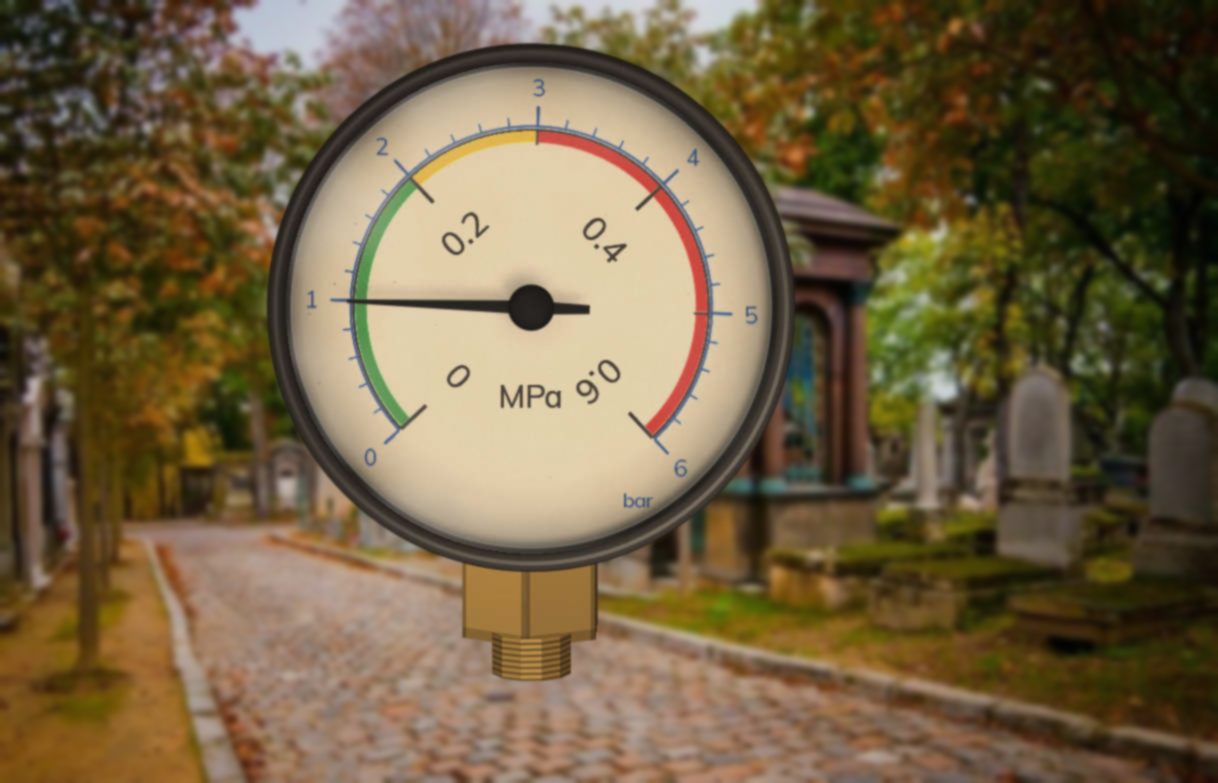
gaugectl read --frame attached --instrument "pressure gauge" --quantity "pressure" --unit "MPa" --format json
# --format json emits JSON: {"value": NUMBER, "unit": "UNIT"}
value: {"value": 0.1, "unit": "MPa"}
